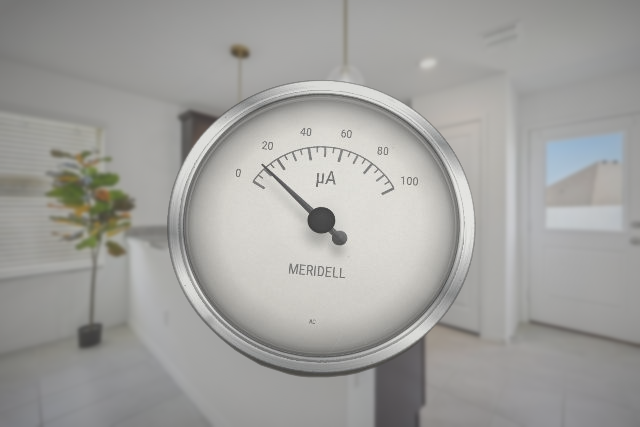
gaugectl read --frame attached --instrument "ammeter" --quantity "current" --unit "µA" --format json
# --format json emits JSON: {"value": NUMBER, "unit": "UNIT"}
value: {"value": 10, "unit": "µA"}
